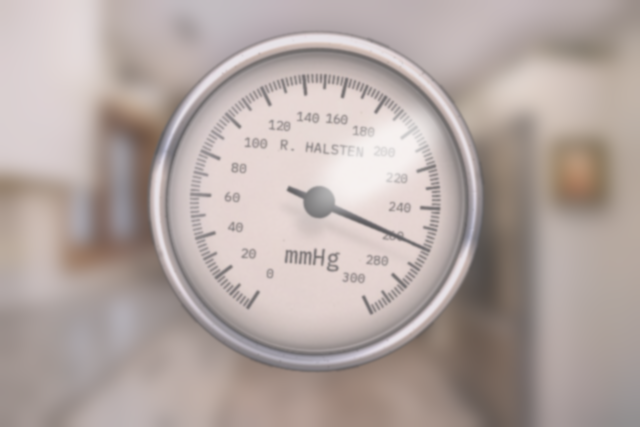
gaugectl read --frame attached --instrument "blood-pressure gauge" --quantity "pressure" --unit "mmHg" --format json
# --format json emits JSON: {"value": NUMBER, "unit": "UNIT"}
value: {"value": 260, "unit": "mmHg"}
